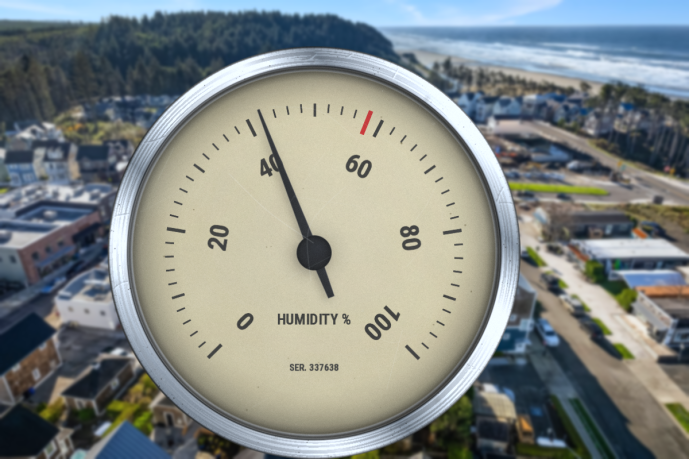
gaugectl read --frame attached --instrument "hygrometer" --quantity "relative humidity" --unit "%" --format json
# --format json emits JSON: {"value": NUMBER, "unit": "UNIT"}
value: {"value": 42, "unit": "%"}
